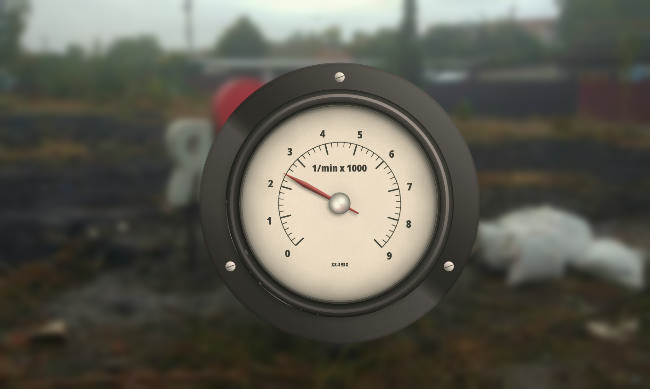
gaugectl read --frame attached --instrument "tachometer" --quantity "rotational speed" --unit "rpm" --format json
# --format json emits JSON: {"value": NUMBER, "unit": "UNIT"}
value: {"value": 2400, "unit": "rpm"}
